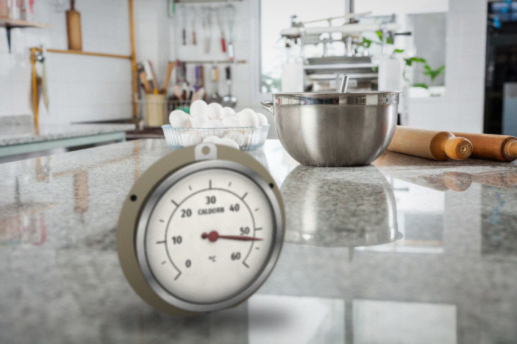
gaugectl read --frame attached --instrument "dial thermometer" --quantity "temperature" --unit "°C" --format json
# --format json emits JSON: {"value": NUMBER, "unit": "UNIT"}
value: {"value": 52.5, "unit": "°C"}
